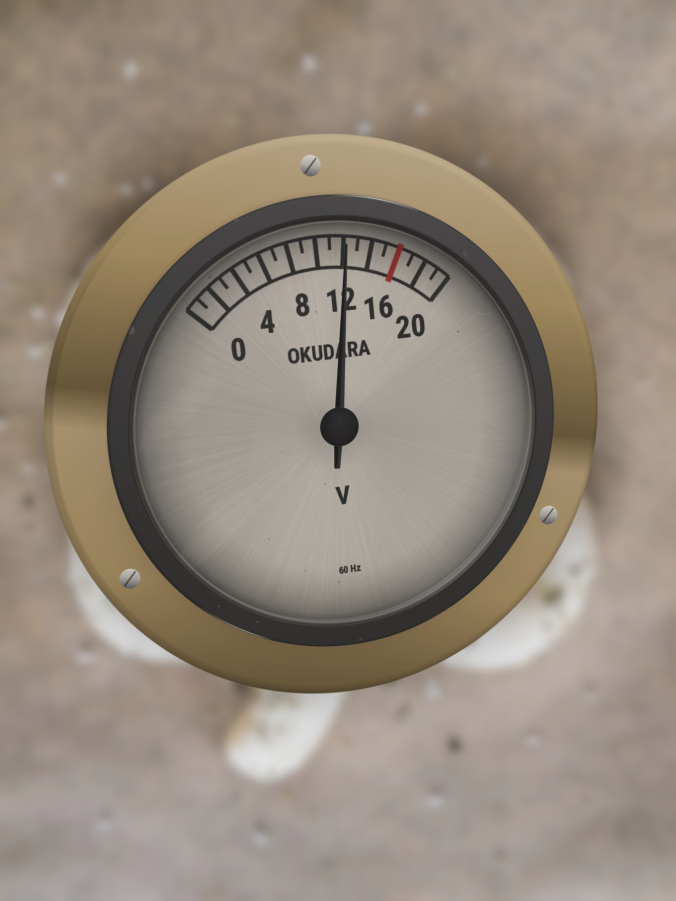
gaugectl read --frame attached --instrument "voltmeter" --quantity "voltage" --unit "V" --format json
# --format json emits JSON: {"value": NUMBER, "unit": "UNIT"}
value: {"value": 12, "unit": "V"}
